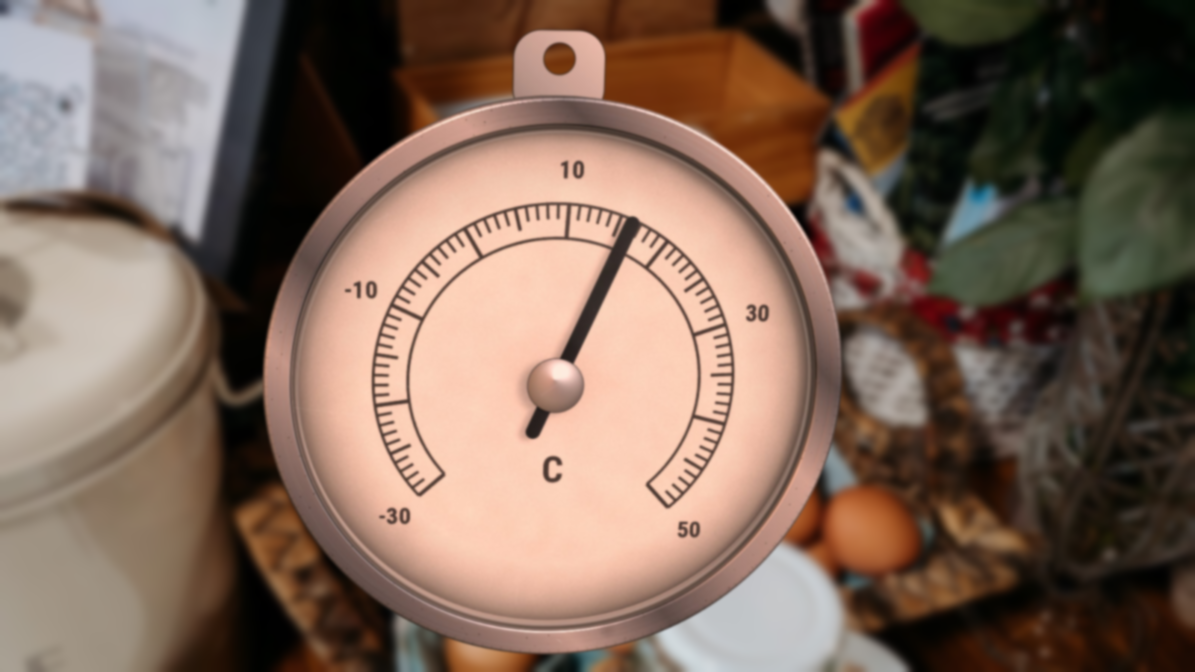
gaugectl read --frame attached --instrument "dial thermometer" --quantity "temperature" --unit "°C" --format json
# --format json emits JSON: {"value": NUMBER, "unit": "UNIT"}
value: {"value": 16, "unit": "°C"}
